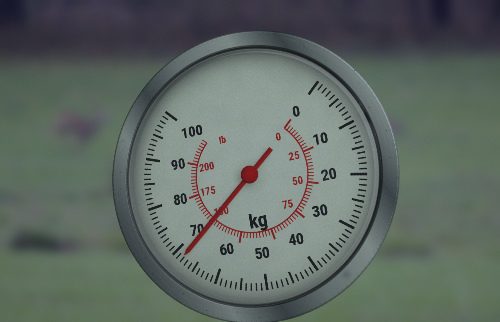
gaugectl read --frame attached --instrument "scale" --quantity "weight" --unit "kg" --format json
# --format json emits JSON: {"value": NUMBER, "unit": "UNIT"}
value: {"value": 68, "unit": "kg"}
